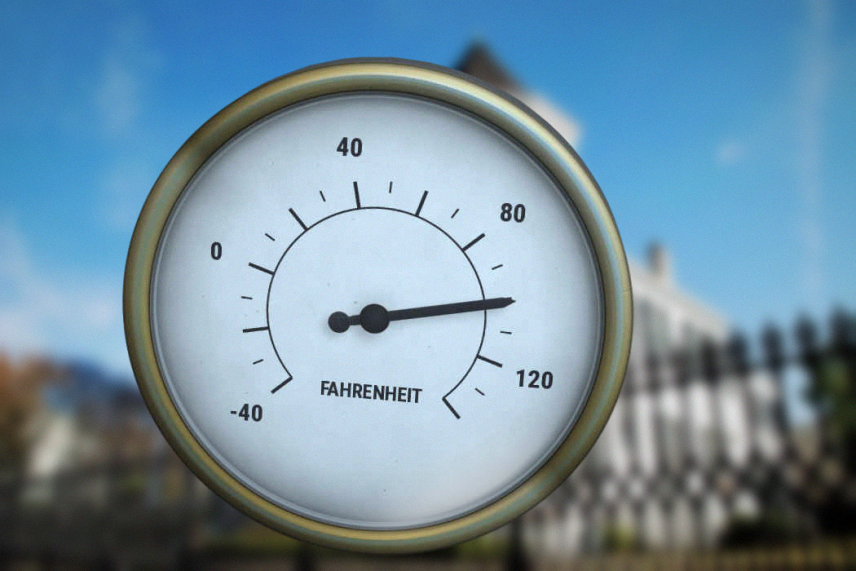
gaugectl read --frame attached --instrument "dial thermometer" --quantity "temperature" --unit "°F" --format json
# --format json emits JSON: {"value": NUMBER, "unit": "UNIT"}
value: {"value": 100, "unit": "°F"}
